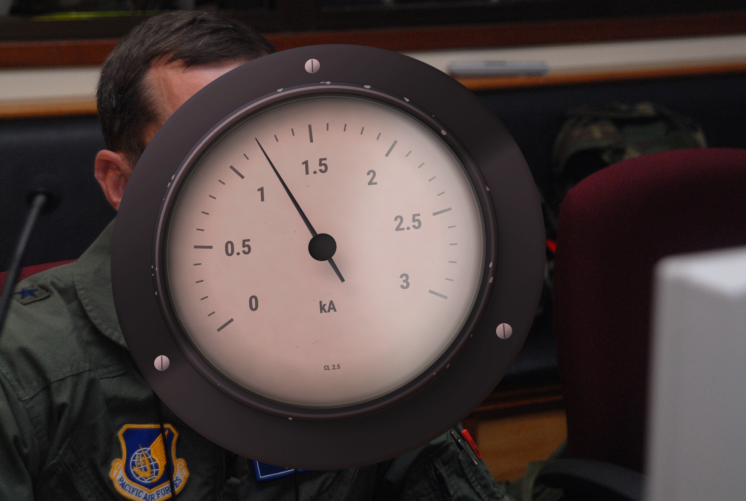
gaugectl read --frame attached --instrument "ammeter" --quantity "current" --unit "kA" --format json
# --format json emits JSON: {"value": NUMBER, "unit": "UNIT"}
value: {"value": 1.2, "unit": "kA"}
